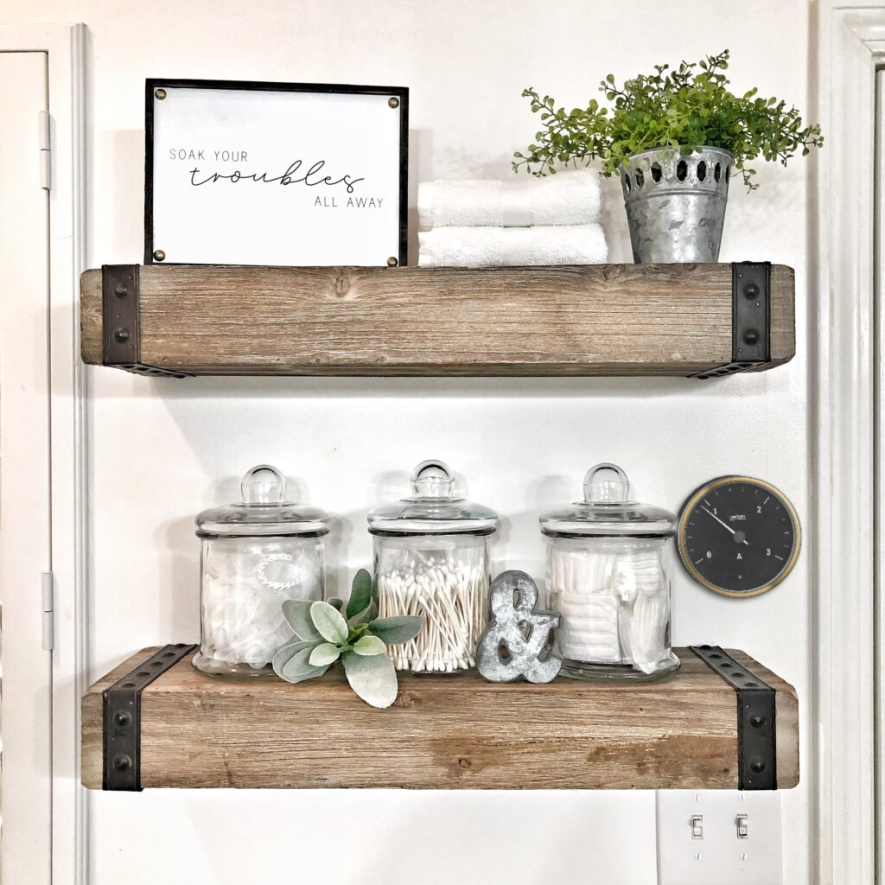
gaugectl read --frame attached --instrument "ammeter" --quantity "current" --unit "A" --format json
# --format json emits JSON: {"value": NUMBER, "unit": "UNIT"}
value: {"value": 0.9, "unit": "A"}
